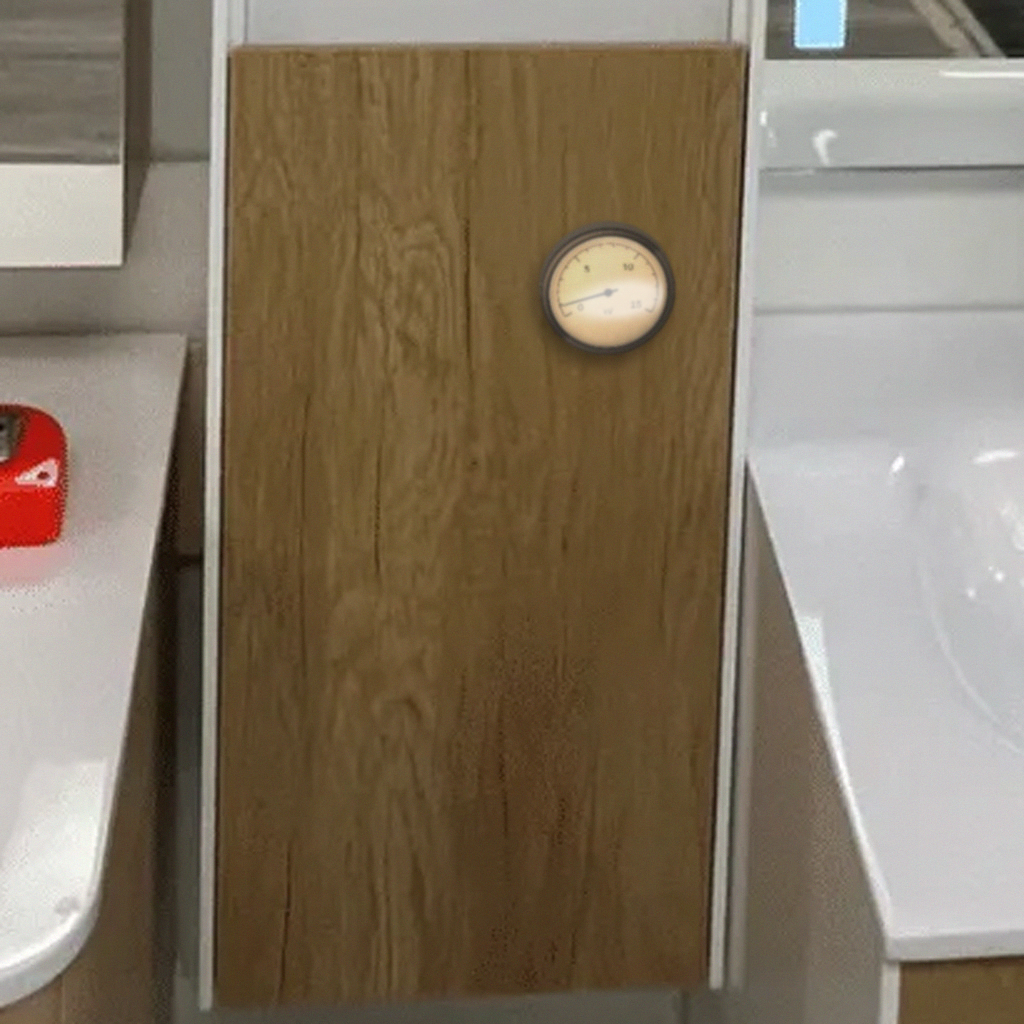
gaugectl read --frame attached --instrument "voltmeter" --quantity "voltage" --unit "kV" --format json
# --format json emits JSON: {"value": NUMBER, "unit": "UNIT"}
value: {"value": 1, "unit": "kV"}
